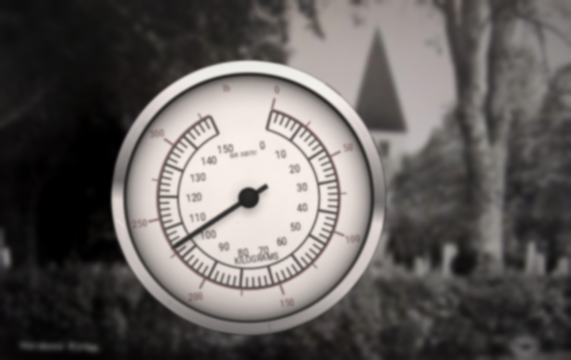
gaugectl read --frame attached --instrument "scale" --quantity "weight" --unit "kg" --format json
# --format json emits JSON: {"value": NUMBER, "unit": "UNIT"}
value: {"value": 104, "unit": "kg"}
